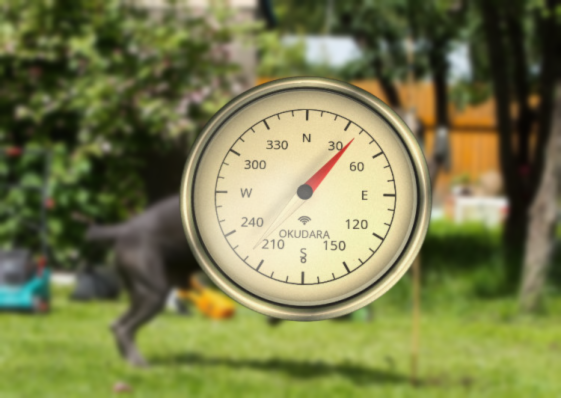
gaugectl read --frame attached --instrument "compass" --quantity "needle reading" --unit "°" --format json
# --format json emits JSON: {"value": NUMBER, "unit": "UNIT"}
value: {"value": 40, "unit": "°"}
